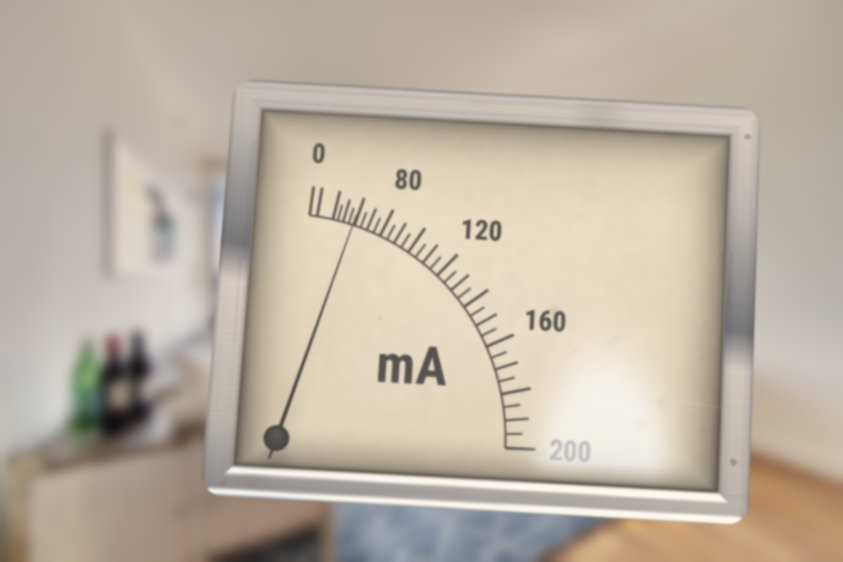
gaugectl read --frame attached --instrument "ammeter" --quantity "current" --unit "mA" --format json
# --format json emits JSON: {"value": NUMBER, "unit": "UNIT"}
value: {"value": 60, "unit": "mA"}
